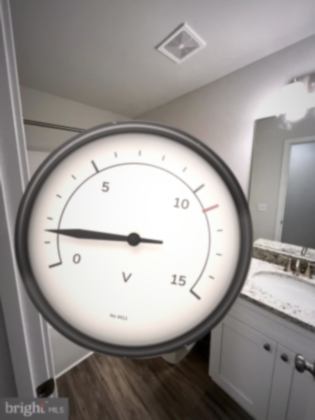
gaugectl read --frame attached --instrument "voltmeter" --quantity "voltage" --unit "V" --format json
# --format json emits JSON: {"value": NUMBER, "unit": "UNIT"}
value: {"value": 1.5, "unit": "V"}
